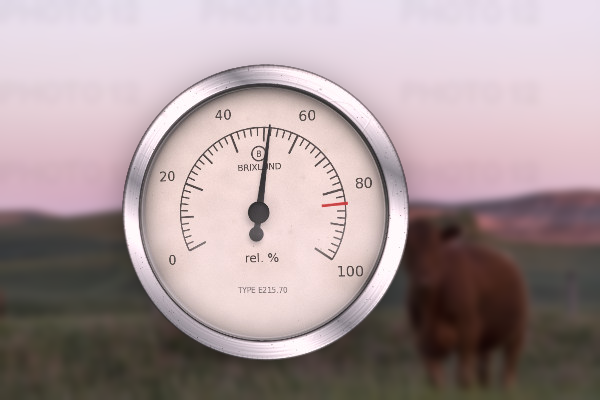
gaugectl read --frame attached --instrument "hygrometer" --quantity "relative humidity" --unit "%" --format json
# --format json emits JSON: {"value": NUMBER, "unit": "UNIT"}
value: {"value": 52, "unit": "%"}
